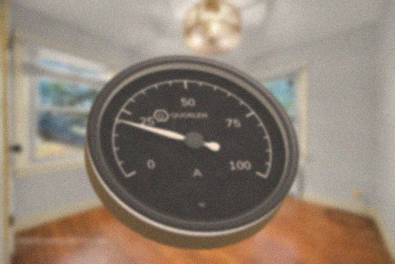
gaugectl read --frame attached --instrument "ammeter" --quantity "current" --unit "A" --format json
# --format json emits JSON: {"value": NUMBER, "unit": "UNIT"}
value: {"value": 20, "unit": "A"}
